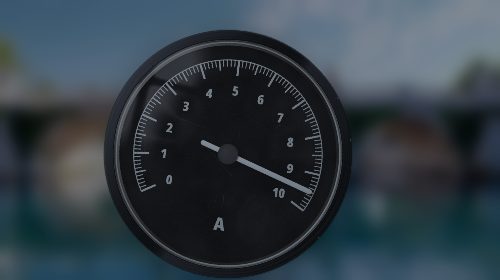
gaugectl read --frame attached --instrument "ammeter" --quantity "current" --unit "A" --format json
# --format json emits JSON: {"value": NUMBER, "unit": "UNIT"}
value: {"value": 9.5, "unit": "A"}
